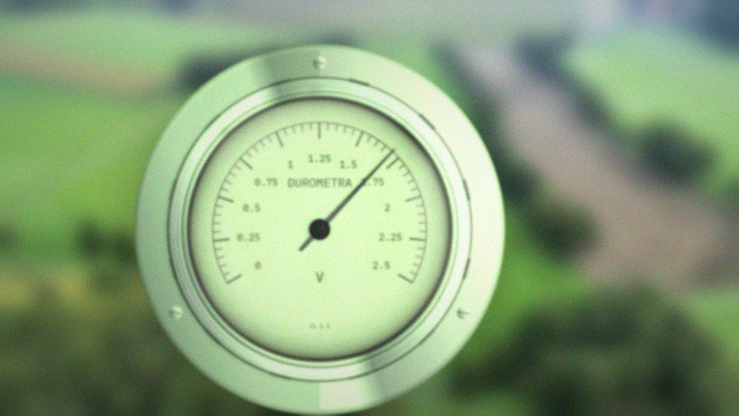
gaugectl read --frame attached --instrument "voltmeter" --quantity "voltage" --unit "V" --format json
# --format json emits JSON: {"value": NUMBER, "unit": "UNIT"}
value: {"value": 1.7, "unit": "V"}
